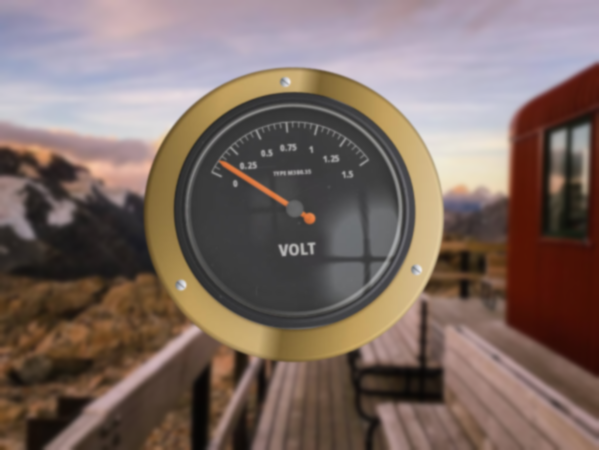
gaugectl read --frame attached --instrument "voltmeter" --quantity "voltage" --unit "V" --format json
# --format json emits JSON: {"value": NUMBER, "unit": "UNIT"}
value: {"value": 0.1, "unit": "V"}
